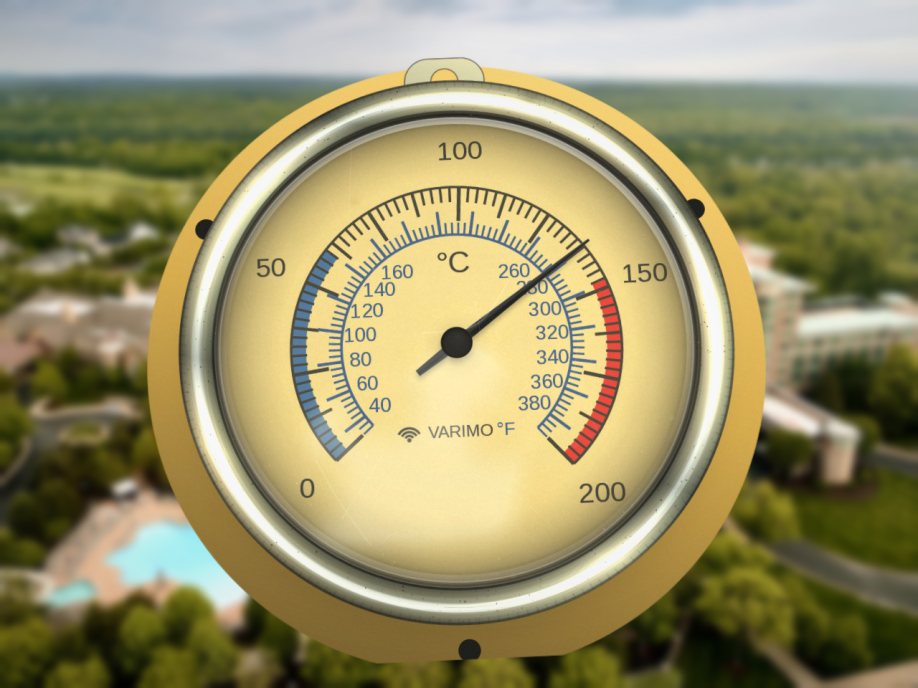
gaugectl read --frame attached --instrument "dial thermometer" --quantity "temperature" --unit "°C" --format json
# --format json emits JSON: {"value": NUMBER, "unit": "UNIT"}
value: {"value": 137.5, "unit": "°C"}
